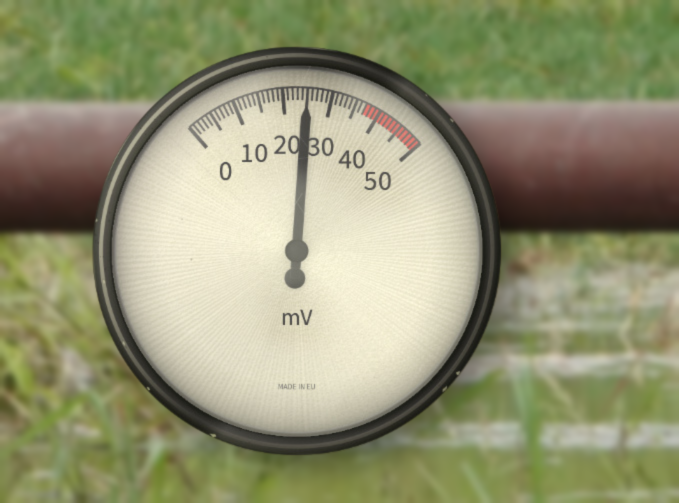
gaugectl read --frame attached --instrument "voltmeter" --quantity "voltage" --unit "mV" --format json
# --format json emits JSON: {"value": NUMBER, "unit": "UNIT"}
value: {"value": 25, "unit": "mV"}
